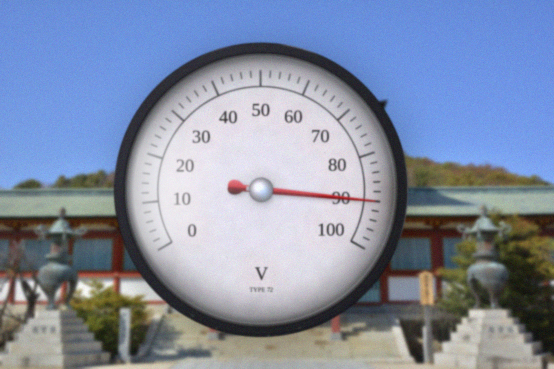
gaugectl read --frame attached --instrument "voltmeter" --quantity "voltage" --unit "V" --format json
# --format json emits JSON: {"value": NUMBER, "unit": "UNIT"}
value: {"value": 90, "unit": "V"}
